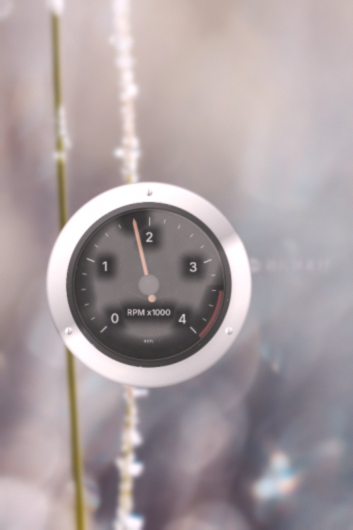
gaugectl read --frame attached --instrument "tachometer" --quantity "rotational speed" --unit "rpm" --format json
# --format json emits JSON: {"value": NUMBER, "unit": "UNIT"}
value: {"value": 1800, "unit": "rpm"}
